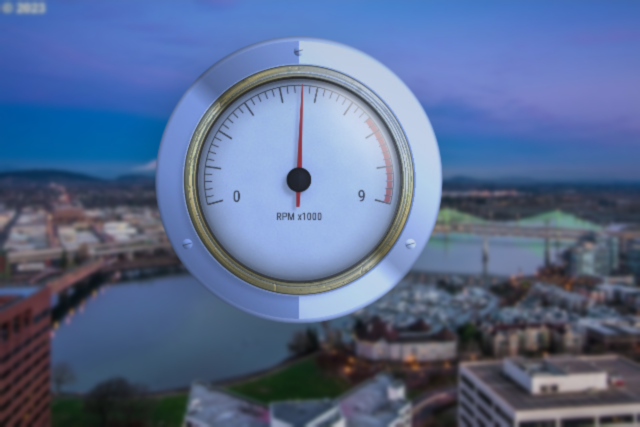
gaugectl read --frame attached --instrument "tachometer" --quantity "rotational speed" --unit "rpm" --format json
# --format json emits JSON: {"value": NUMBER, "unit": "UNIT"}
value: {"value": 4600, "unit": "rpm"}
